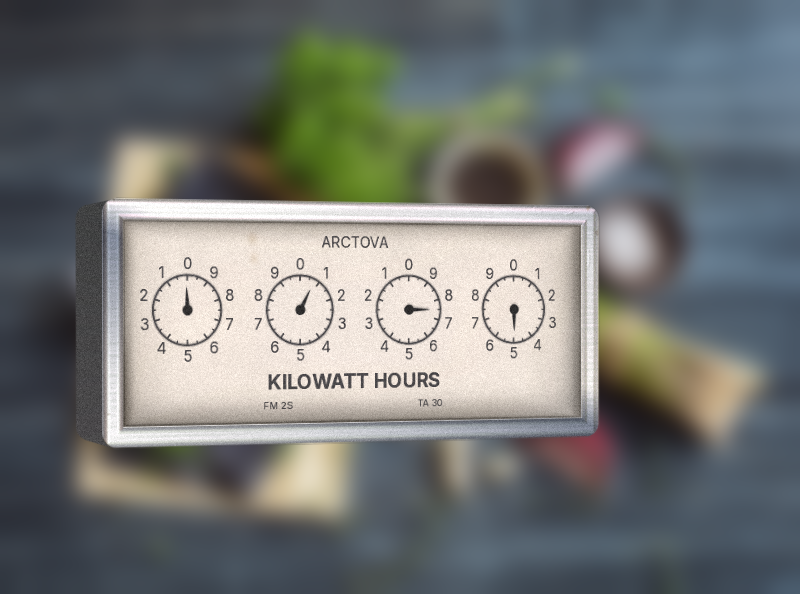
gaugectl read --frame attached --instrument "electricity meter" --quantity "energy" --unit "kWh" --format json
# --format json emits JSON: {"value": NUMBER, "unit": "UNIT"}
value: {"value": 75, "unit": "kWh"}
